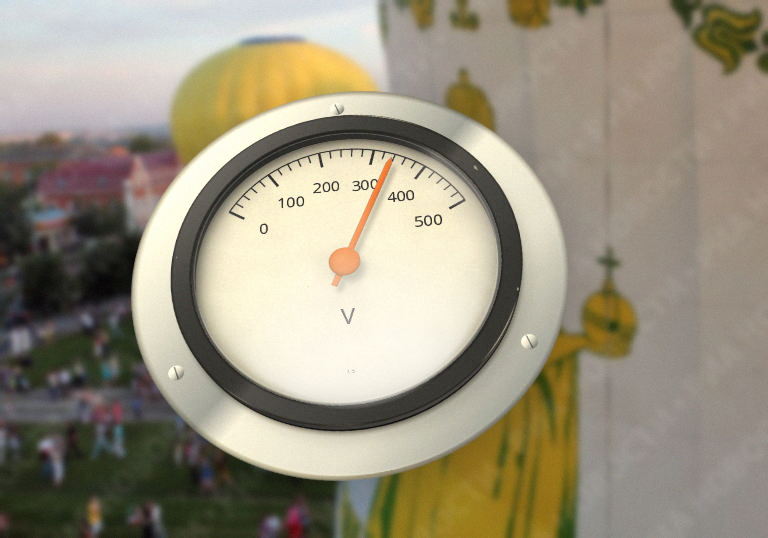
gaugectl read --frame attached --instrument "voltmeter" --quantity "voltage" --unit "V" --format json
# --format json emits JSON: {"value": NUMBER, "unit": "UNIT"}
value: {"value": 340, "unit": "V"}
